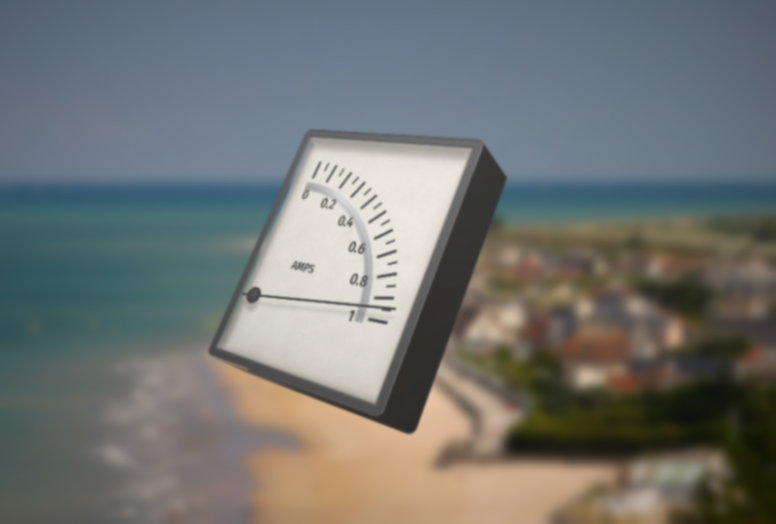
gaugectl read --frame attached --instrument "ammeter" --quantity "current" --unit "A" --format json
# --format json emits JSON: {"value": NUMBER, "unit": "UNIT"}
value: {"value": 0.95, "unit": "A"}
